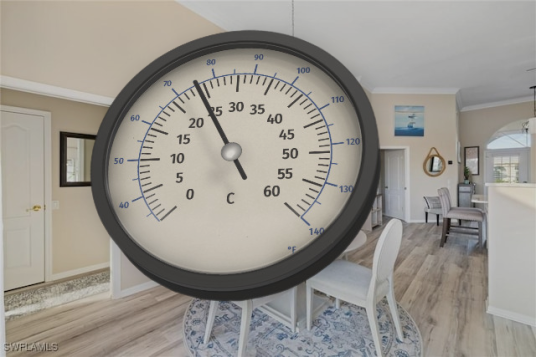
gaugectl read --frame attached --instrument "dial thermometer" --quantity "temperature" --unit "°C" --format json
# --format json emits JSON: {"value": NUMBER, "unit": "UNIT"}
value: {"value": 24, "unit": "°C"}
